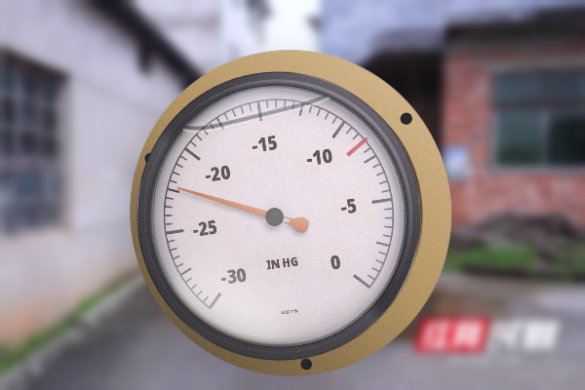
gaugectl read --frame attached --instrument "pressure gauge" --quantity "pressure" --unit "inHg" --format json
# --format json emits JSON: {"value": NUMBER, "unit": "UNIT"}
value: {"value": -22.25, "unit": "inHg"}
